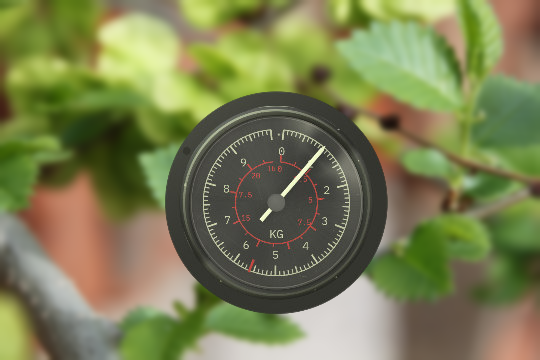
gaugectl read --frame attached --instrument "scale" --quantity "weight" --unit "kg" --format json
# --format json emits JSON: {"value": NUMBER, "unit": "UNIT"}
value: {"value": 1, "unit": "kg"}
